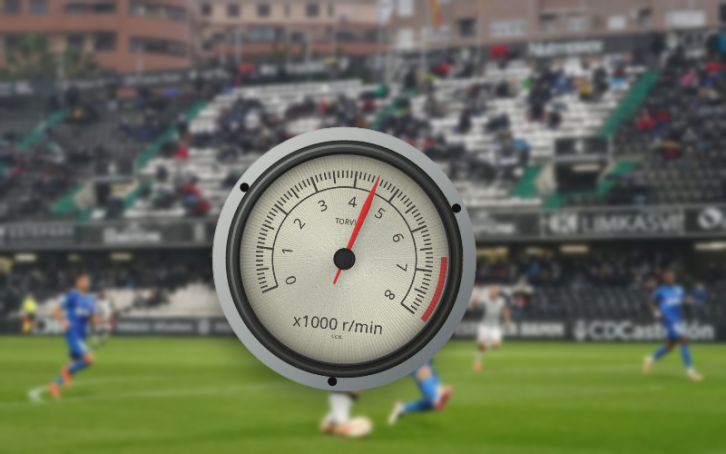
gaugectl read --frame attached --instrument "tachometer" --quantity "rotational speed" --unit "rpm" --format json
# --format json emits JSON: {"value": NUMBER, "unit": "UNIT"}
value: {"value": 4500, "unit": "rpm"}
